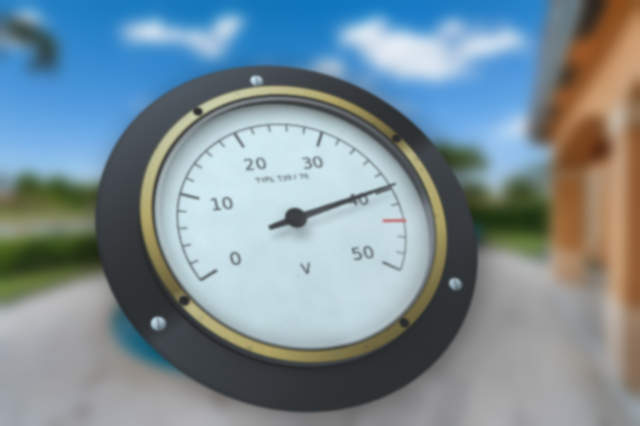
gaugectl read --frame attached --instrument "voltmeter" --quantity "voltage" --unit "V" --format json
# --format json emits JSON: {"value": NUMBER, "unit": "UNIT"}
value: {"value": 40, "unit": "V"}
